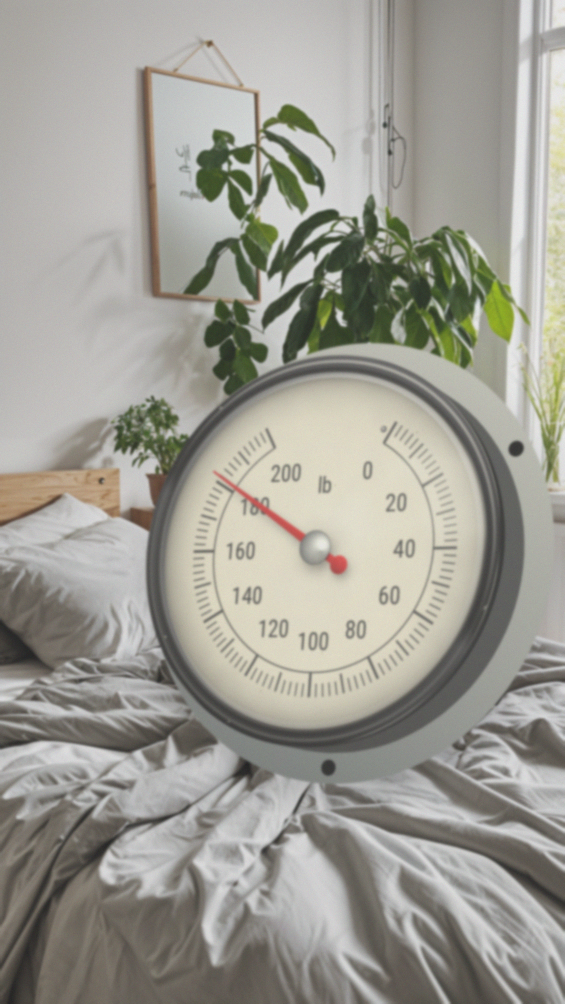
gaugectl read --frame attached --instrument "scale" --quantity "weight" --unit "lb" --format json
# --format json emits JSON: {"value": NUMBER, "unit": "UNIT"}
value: {"value": 182, "unit": "lb"}
